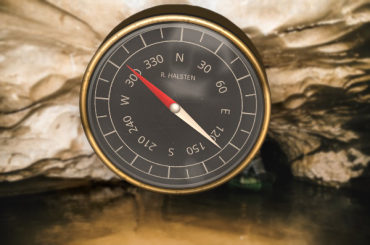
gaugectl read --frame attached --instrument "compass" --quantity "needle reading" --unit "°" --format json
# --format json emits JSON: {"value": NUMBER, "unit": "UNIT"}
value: {"value": 307.5, "unit": "°"}
